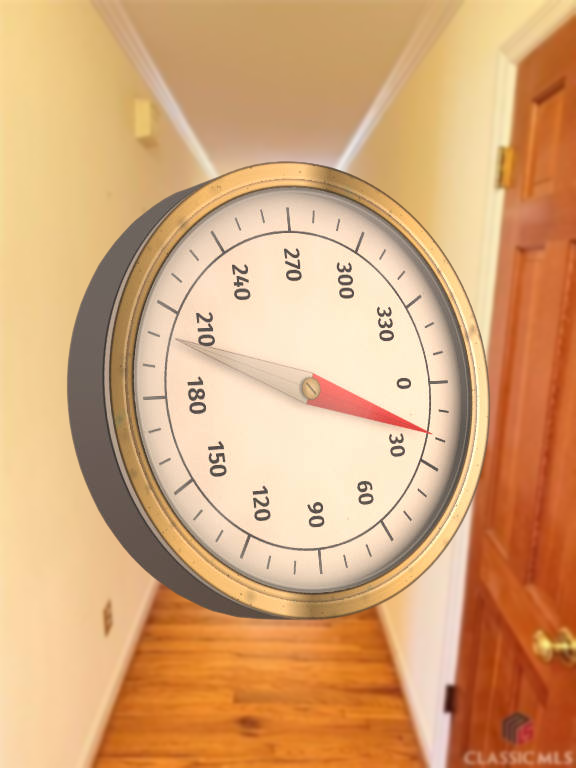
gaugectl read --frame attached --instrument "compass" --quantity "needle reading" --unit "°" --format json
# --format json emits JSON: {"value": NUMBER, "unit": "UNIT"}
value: {"value": 20, "unit": "°"}
